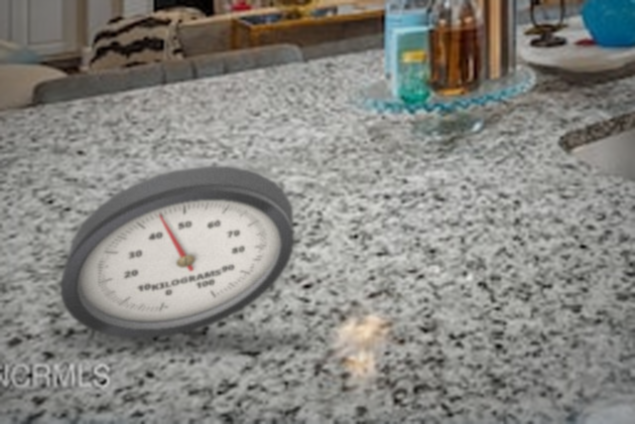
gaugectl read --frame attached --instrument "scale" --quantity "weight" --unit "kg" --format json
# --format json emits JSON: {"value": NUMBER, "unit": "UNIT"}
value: {"value": 45, "unit": "kg"}
